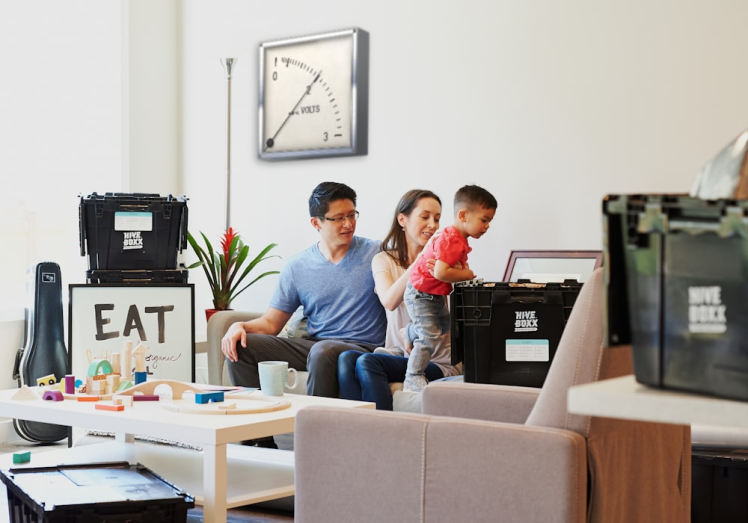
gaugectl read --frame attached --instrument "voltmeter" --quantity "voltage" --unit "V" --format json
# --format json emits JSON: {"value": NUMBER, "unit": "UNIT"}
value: {"value": 2, "unit": "V"}
